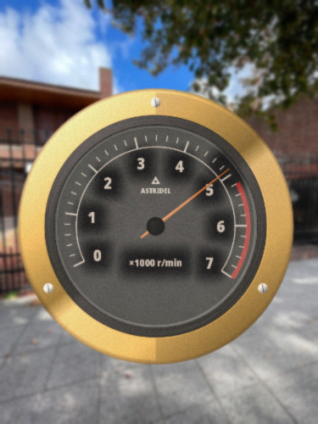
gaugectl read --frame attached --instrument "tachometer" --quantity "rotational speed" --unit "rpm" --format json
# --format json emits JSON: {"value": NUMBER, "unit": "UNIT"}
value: {"value": 4900, "unit": "rpm"}
